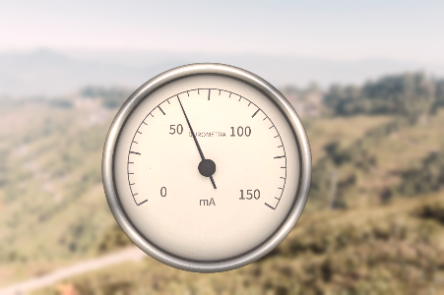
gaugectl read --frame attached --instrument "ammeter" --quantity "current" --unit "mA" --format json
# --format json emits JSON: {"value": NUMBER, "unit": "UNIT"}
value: {"value": 60, "unit": "mA"}
